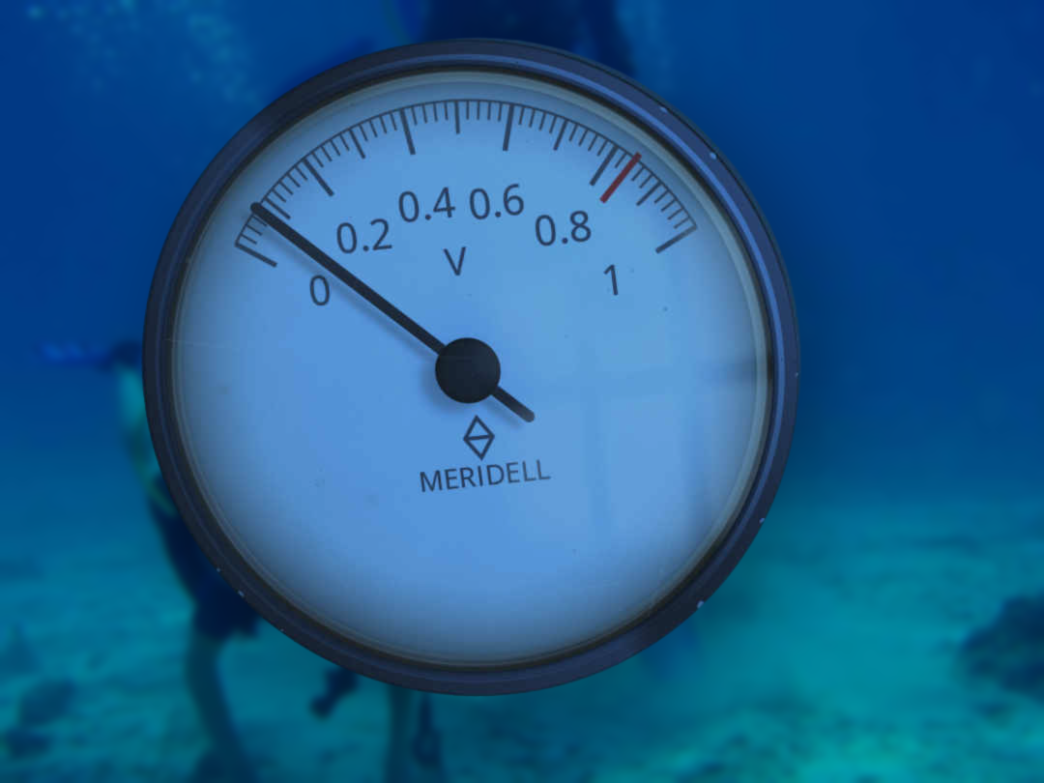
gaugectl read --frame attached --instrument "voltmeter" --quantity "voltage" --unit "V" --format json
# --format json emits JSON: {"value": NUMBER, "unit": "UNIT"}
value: {"value": 0.08, "unit": "V"}
